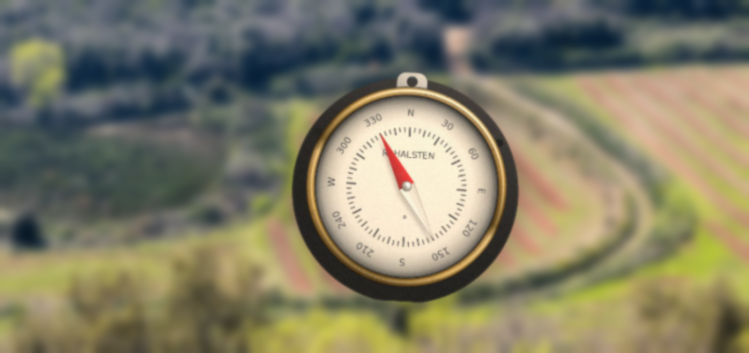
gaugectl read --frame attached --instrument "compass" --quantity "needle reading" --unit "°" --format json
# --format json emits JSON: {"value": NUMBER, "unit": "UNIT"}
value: {"value": 330, "unit": "°"}
